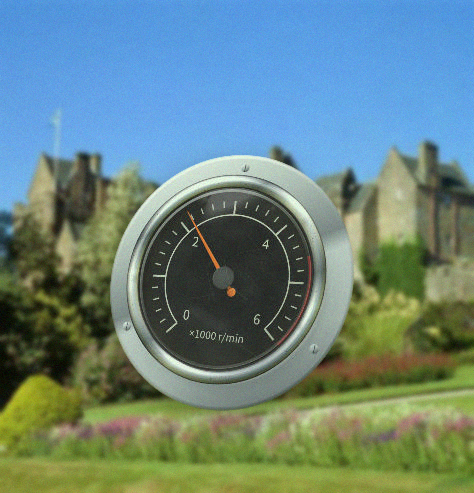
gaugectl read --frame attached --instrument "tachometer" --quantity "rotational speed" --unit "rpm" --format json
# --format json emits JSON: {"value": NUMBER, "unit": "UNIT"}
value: {"value": 2200, "unit": "rpm"}
